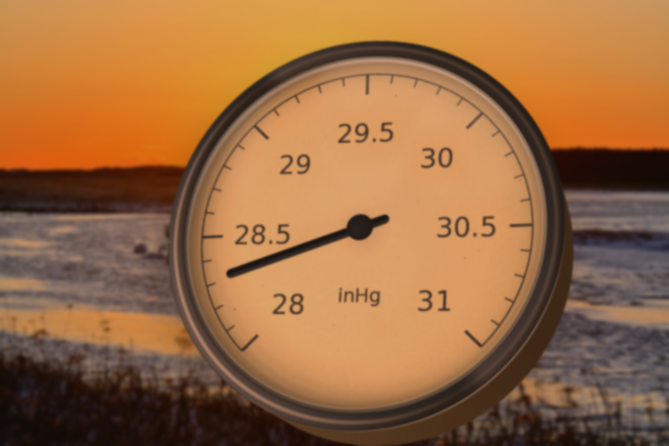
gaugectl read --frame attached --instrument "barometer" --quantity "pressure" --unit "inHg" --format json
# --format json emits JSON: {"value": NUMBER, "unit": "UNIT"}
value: {"value": 28.3, "unit": "inHg"}
